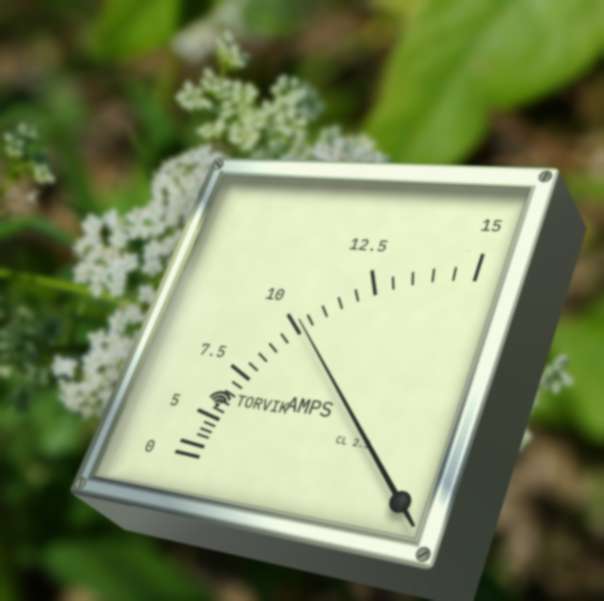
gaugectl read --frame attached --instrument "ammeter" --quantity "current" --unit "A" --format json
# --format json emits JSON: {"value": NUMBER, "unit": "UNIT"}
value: {"value": 10.25, "unit": "A"}
